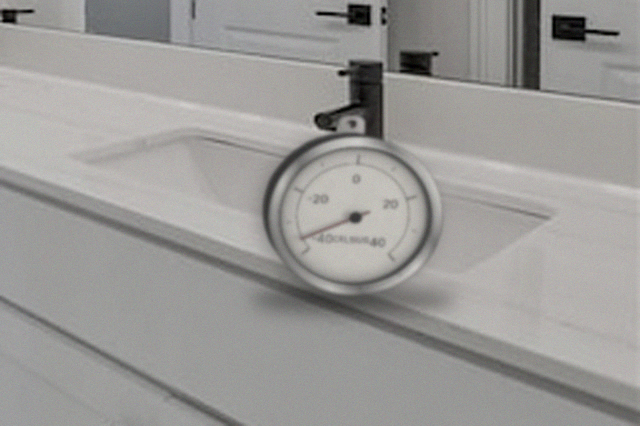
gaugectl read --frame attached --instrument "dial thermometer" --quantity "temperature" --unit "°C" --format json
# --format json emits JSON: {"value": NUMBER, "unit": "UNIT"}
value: {"value": -35, "unit": "°C"}
